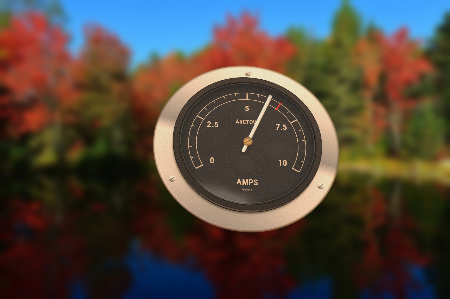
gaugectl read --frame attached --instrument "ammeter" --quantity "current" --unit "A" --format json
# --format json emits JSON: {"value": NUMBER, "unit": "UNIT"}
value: {"value": 6, "unit": "A"}
